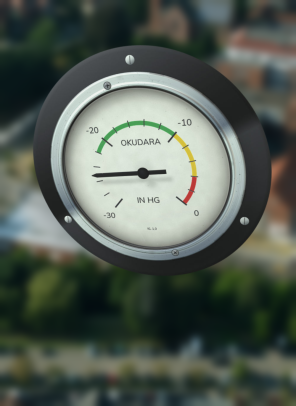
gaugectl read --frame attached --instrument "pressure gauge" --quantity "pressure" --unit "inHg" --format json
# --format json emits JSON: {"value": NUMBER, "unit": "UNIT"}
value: {"value": -25, "unit": "inHg"}
